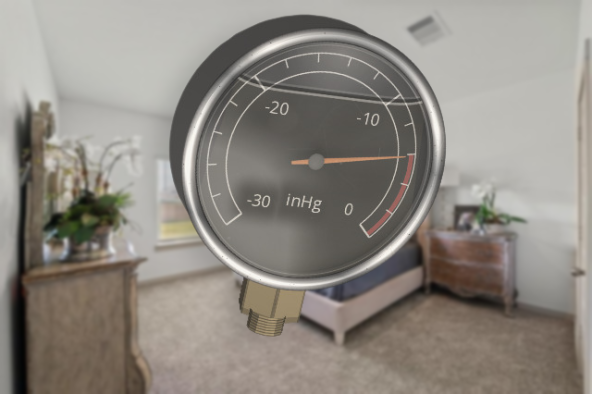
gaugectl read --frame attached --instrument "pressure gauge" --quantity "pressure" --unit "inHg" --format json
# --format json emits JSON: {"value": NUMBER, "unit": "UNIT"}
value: {"value": -6, "unit": "inHg"}
